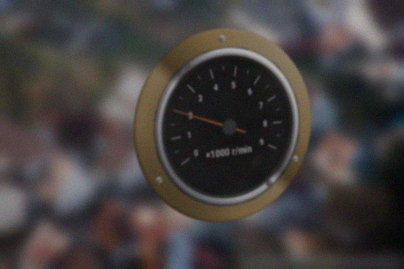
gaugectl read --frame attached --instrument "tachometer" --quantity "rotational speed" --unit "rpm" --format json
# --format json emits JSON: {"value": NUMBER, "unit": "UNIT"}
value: {"value": 2000, "unit": "rpm"}
